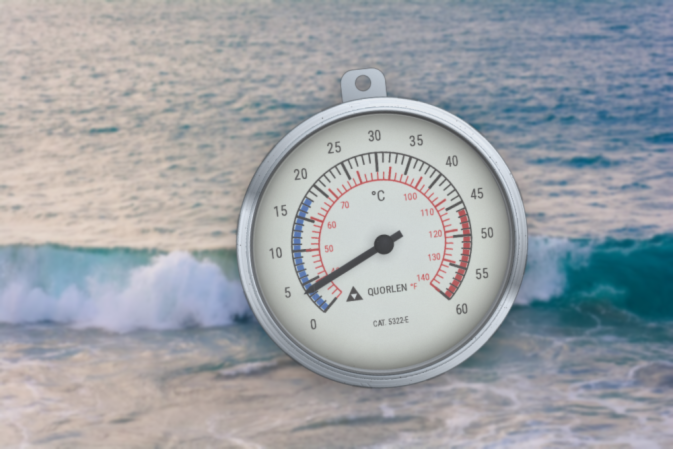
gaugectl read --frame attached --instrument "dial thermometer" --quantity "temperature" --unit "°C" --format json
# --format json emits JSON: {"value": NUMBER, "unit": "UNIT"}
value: {"value": 4, "unit": "°C"}
